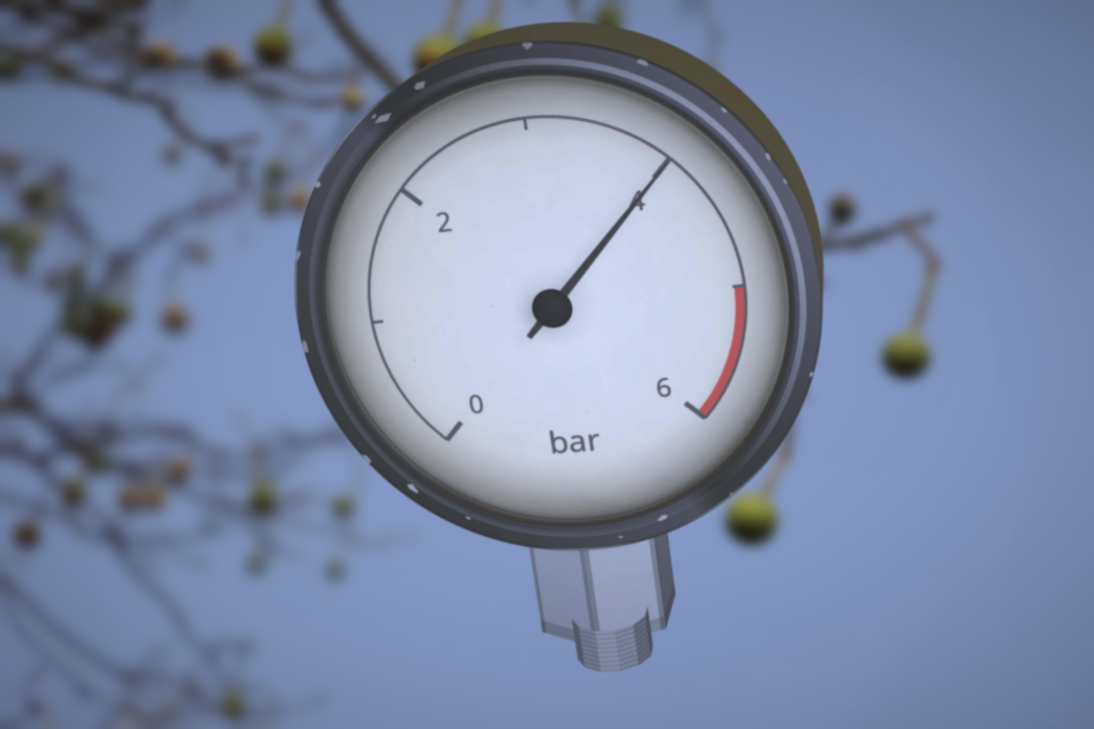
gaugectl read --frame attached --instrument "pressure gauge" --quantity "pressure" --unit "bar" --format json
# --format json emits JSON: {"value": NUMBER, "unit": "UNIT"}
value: {"value": 4, "unit": "bar"}
